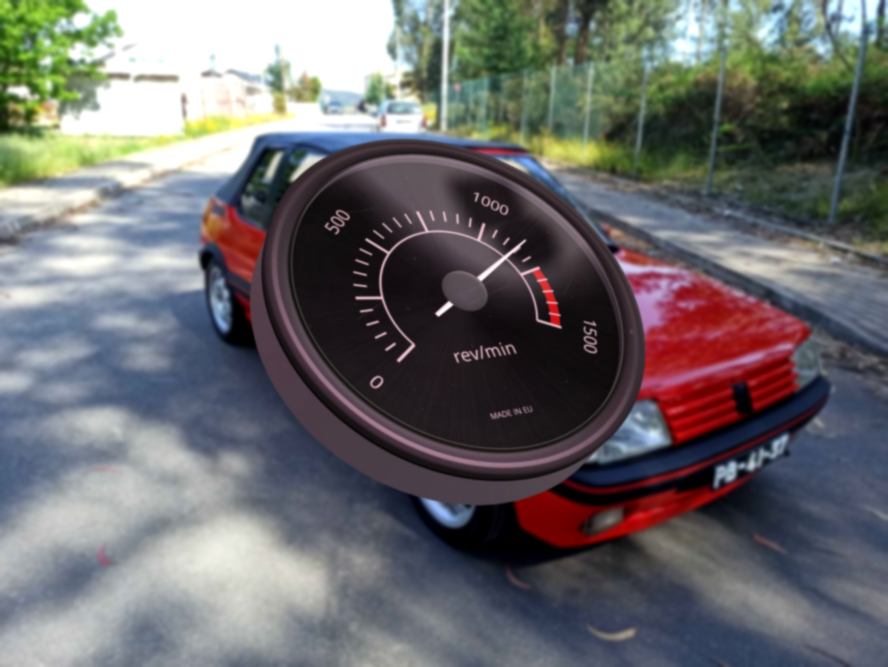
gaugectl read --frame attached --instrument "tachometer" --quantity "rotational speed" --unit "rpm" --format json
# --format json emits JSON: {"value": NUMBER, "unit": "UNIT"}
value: {"value": 1150, "unit": "rpm"}
